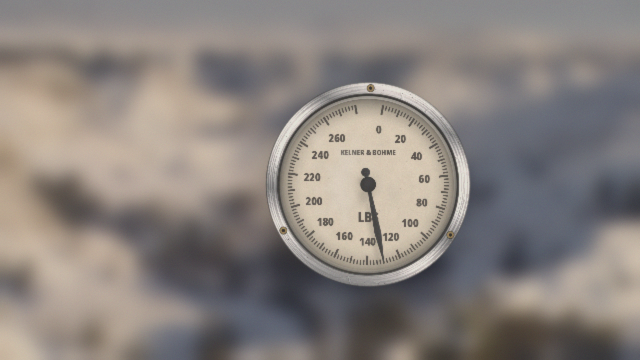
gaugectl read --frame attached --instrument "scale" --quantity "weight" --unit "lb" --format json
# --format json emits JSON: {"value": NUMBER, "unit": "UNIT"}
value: {"value": 130, "unit": "lb"}
